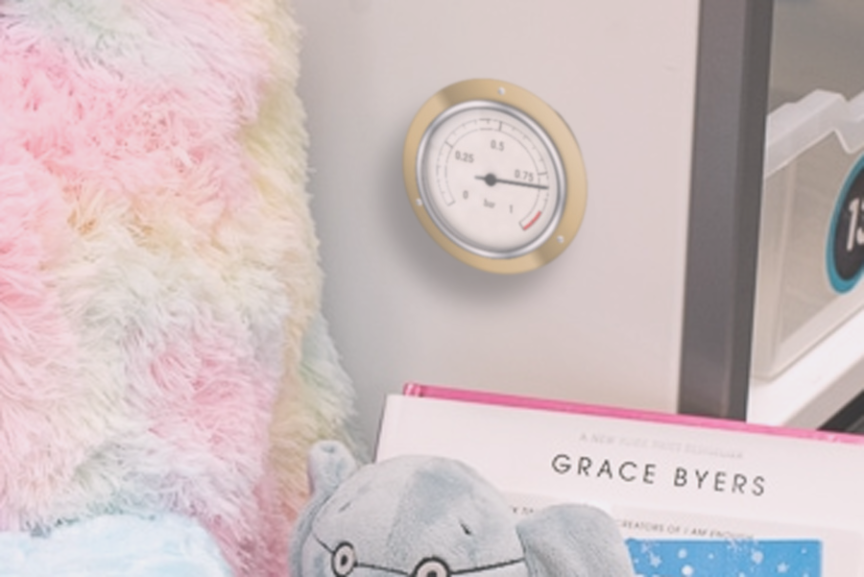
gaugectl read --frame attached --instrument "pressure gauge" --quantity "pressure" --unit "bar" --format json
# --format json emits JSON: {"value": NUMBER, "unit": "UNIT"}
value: {"value": 0.8, "unit": "bar"}
